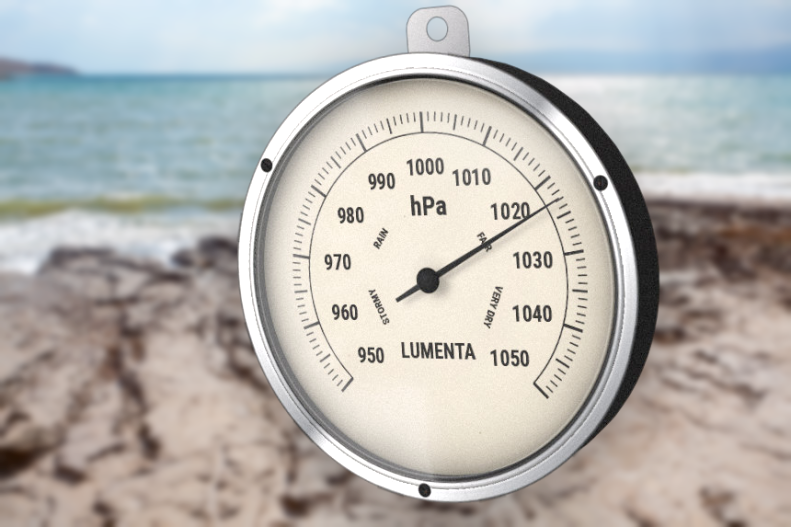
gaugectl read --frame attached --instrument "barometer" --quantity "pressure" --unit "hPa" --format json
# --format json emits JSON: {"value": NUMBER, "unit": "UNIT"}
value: {"value": 1023, "unit": "hPa"}
